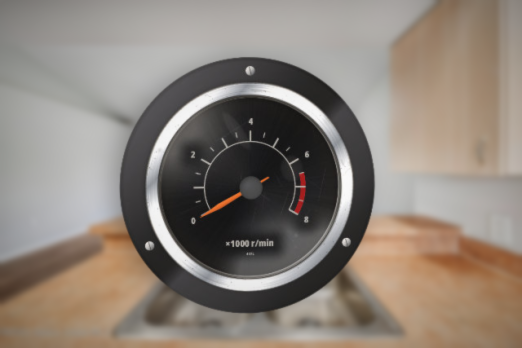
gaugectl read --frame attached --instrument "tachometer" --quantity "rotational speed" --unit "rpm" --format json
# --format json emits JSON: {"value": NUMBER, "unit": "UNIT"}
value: {"value": 0, "unit": "rpm"}
